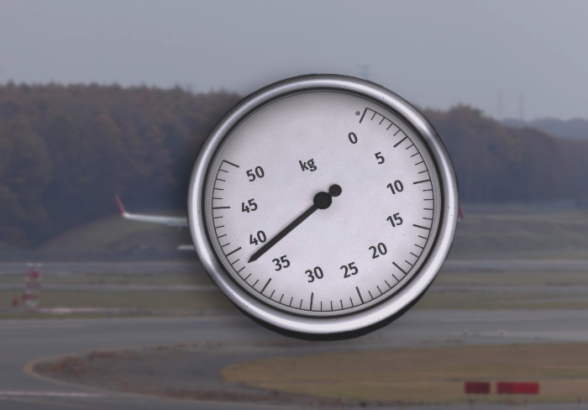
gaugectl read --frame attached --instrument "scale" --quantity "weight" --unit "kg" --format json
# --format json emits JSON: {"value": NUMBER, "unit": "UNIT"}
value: {"value": 38, "unit": "kg"}
